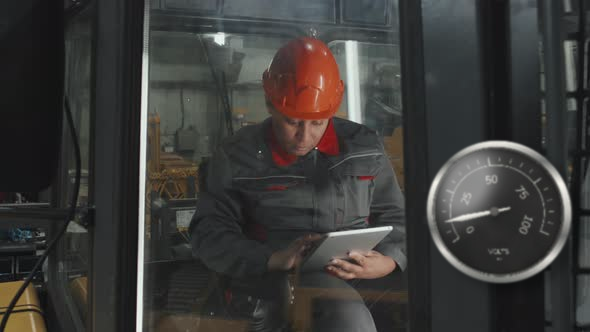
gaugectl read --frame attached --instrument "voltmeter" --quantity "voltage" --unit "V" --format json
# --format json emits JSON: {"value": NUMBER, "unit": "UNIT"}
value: {"value": 10, "unit": "V"}
